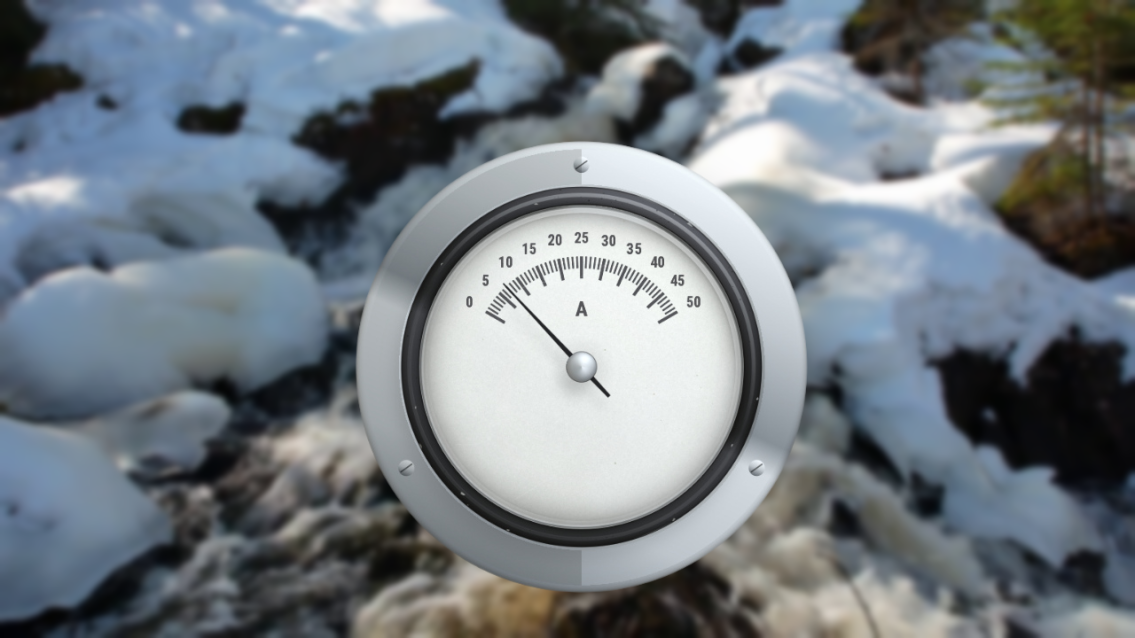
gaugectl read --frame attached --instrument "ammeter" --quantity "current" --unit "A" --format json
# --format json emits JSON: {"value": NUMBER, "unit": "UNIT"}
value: {"value": 7, "unit": "A"}
